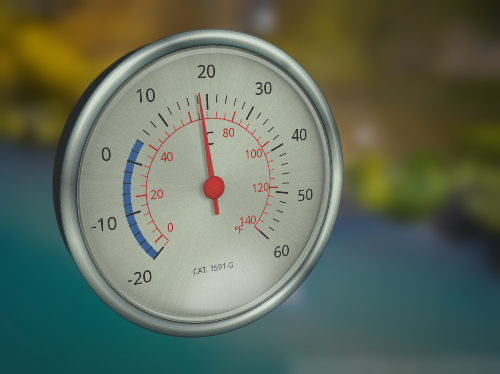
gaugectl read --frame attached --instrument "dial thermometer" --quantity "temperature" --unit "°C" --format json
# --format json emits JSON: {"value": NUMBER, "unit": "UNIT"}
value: {"value": 18, "unit": "°C"}
